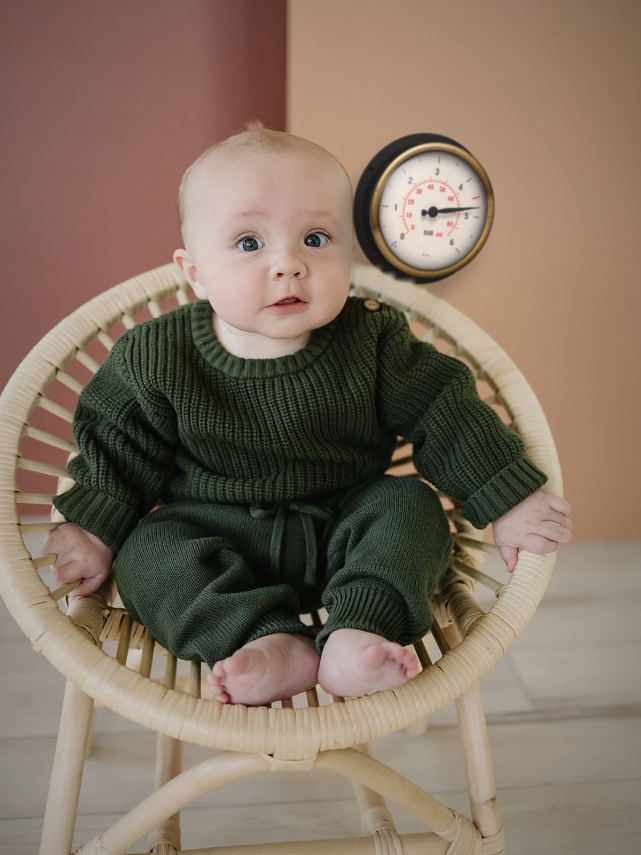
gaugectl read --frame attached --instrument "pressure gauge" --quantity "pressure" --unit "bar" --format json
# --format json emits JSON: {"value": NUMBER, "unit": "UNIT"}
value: {"value": 4.75, "unit": "bar"}
